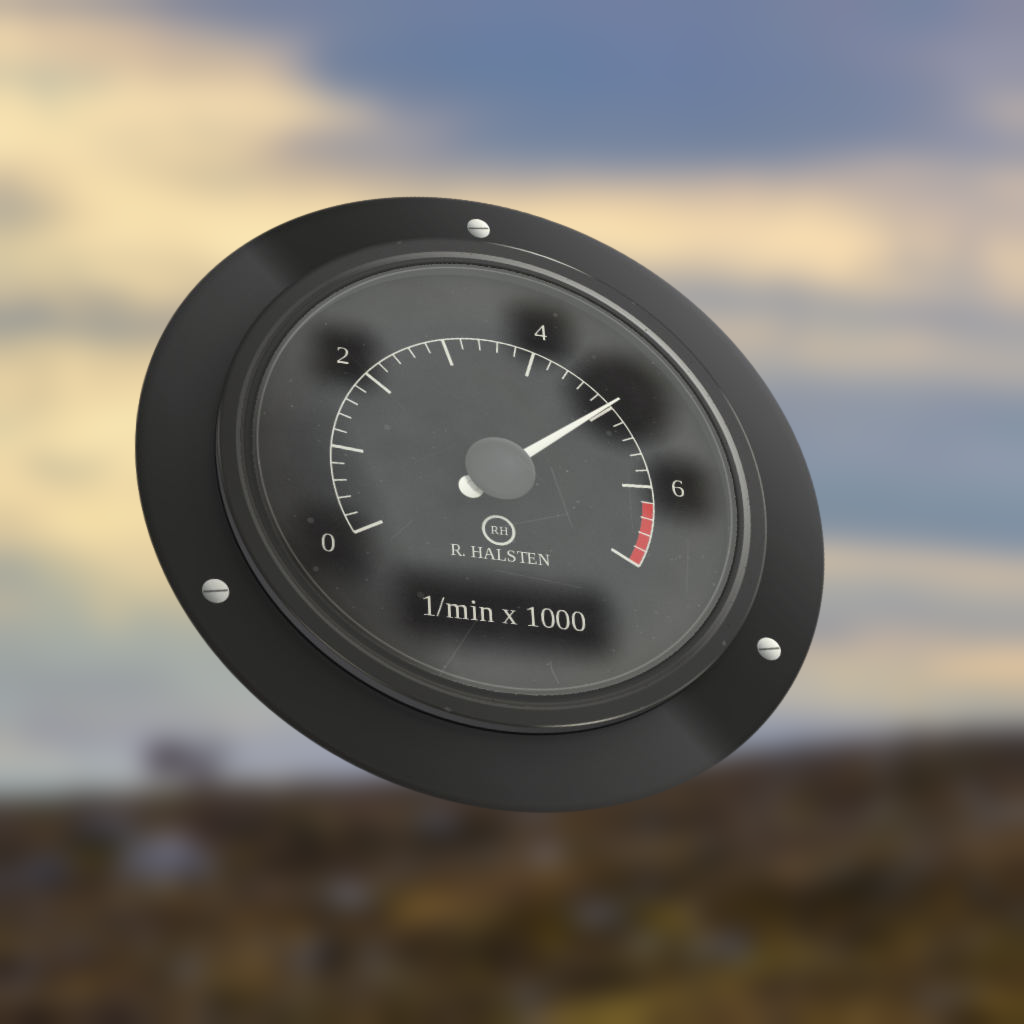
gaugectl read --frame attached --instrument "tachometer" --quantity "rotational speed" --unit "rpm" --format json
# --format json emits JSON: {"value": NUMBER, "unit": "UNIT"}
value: {"value": 5000, "unit": "rpm"}
